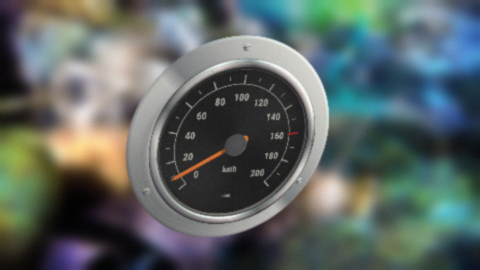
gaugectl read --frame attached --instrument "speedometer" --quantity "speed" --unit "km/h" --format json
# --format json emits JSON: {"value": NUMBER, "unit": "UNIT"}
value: {"value": 10, "unit": "km/h"}
